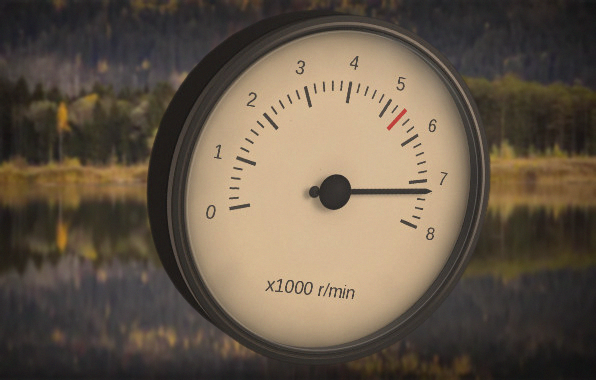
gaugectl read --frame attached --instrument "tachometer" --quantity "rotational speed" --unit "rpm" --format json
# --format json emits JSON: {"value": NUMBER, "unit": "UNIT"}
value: {"value": 7200, "unit": "rpm"}
